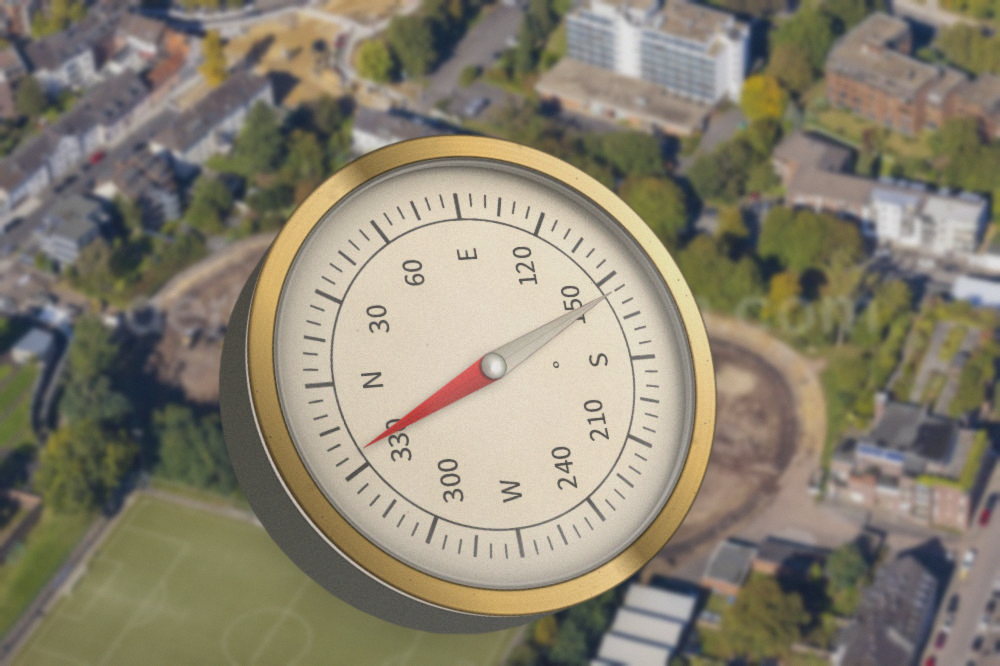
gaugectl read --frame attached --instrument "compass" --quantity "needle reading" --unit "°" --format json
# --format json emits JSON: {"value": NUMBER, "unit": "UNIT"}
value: {"value": 335, "unit": "°"}
